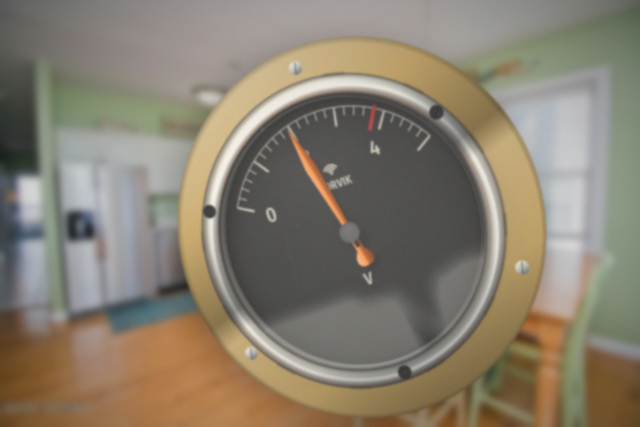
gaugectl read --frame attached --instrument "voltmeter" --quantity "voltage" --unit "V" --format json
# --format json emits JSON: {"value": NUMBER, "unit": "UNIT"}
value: {"value": 2, "unit": "V"}
